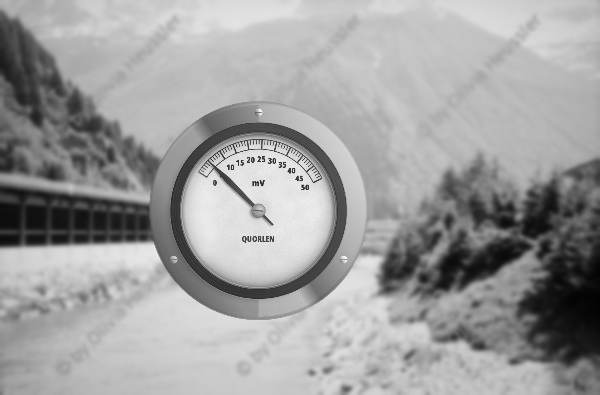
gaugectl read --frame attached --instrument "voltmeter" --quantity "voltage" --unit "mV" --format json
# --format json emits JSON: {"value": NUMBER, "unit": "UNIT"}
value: {"value": 5, "unit": "mV"}
